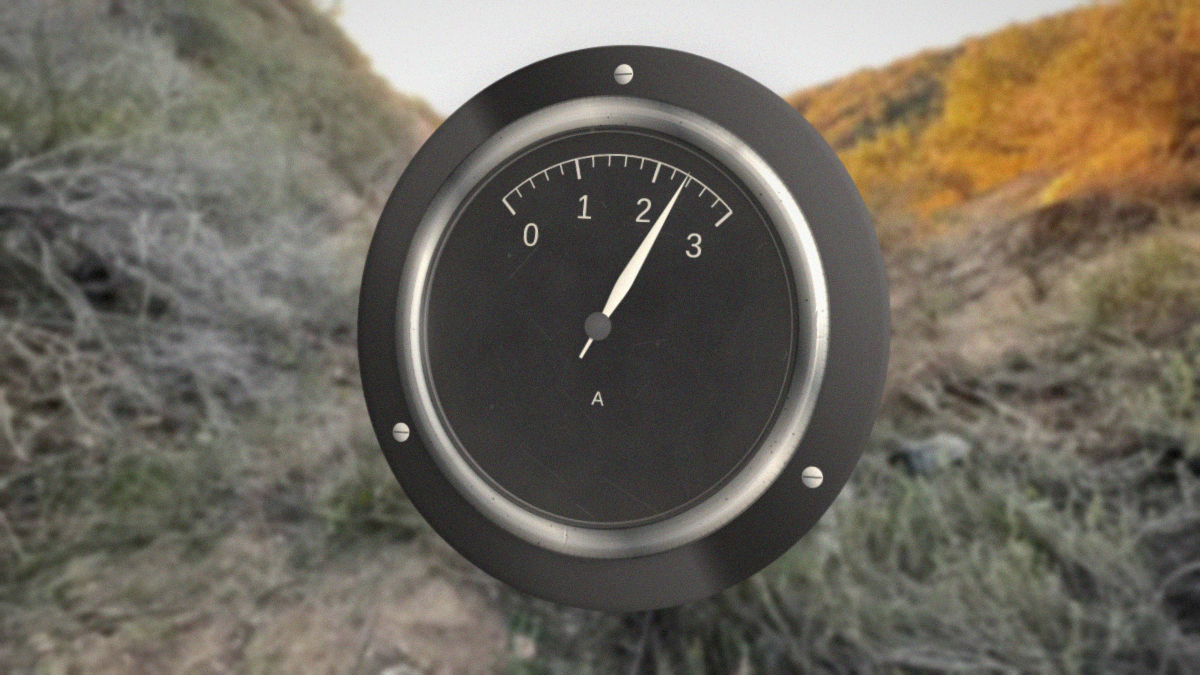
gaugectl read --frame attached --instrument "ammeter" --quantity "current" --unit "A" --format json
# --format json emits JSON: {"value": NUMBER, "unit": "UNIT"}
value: {"value": 2.4, "unit": "A"}
